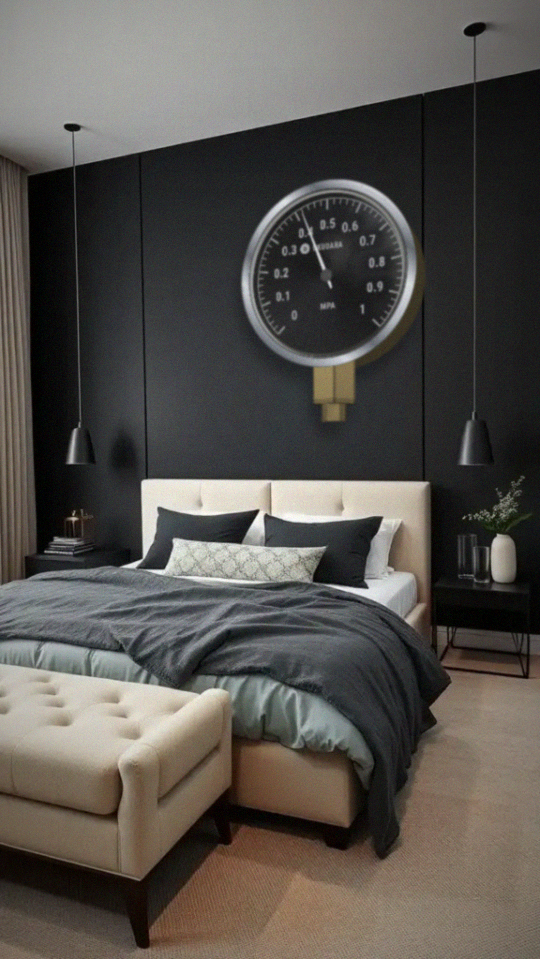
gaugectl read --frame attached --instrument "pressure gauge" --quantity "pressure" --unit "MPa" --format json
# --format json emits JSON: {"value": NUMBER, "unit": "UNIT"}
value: {"value": 0.42, "unit": "MPa"}
